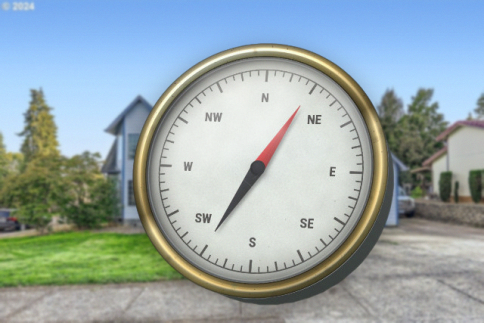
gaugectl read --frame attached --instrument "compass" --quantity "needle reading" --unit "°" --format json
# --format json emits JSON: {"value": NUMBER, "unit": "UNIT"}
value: {"value": 30, "unit": "°"}
